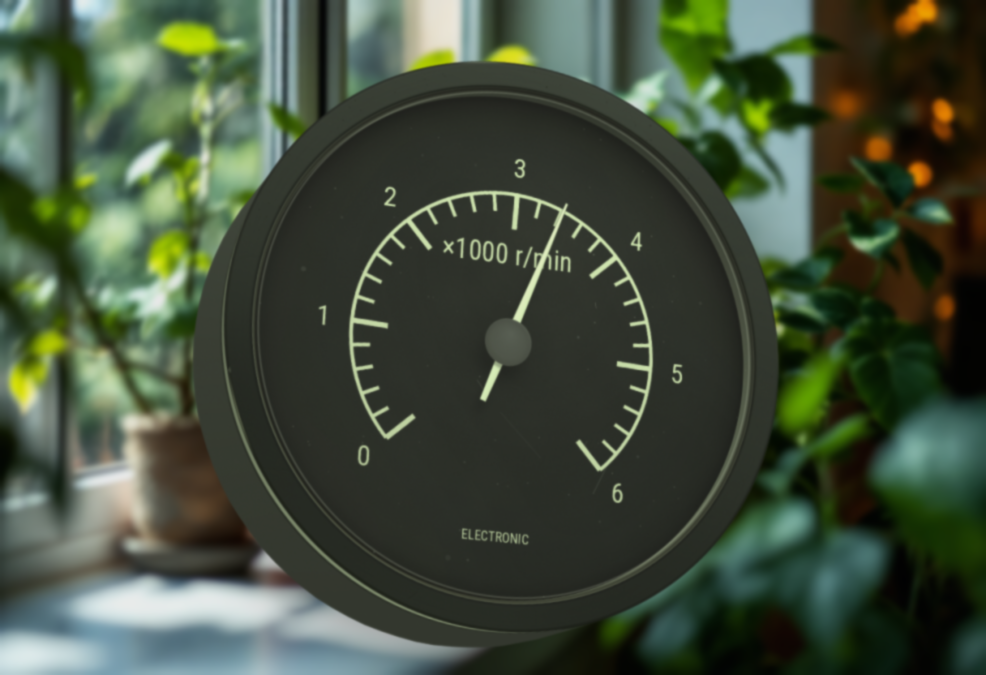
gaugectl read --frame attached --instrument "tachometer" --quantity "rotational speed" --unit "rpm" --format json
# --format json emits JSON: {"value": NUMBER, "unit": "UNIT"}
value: {"value": 3400, "unit": "rpm"}
